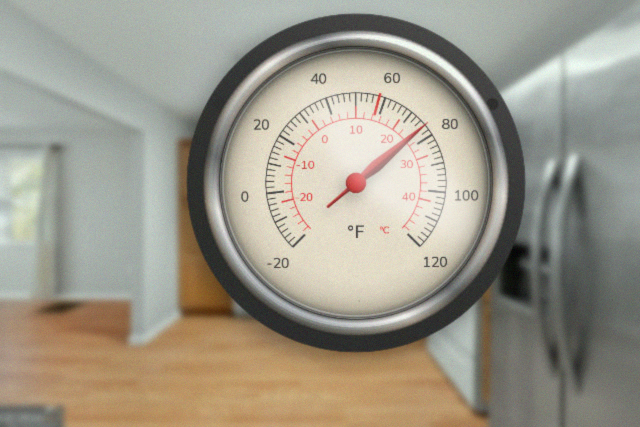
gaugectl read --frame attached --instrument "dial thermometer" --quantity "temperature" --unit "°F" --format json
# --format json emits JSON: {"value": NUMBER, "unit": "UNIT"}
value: {"value": 76, "unit": "°F"}
